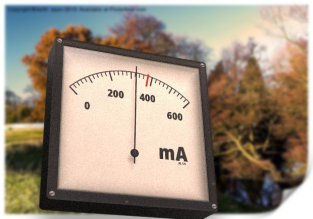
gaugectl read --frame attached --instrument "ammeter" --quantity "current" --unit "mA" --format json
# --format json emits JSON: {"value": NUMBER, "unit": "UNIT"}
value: {"value": 320, "unit": "mA"}
